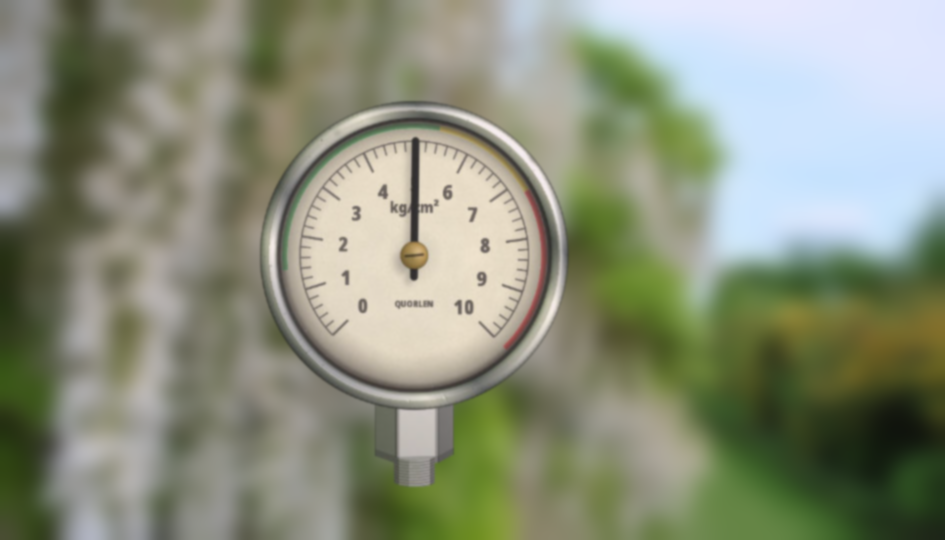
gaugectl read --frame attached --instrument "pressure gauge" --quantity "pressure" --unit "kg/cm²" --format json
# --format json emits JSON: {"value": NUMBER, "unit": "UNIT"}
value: {"value": 5, "unit": "kg/cm²"}
